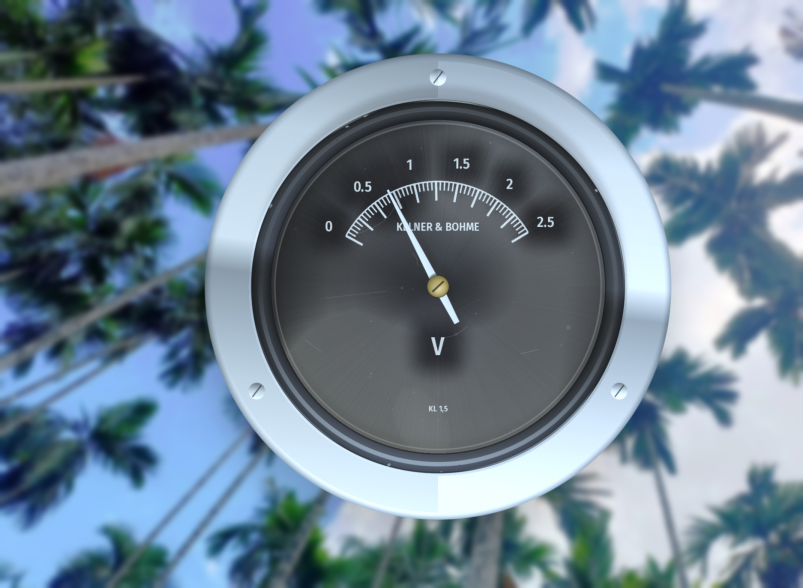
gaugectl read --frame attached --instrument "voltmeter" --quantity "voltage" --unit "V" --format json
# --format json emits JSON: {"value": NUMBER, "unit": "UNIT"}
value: {"value": 0.7, "unit": "V"}
